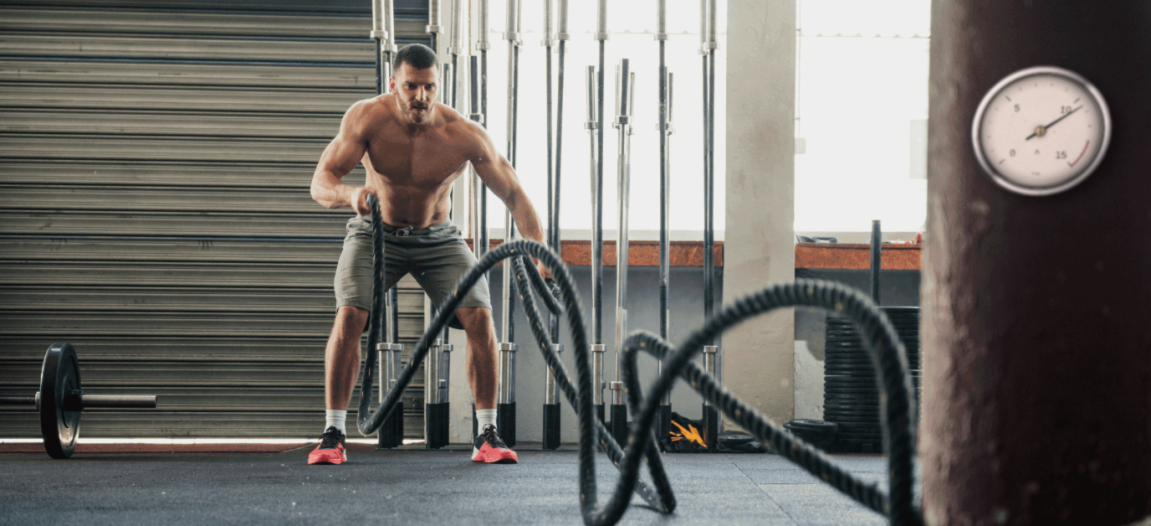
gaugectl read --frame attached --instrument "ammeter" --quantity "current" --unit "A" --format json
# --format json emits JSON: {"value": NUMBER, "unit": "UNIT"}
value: {"value": 10.5, "unit": "A"}
